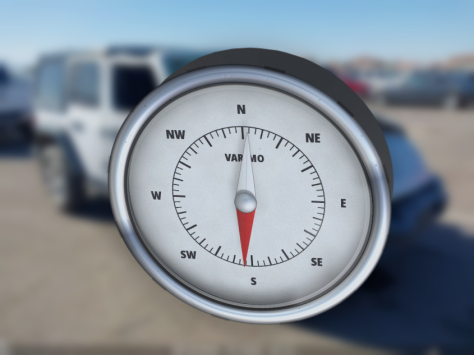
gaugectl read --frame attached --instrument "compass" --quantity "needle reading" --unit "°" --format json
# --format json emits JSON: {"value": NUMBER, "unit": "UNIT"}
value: {"value": 185, "unit": "°"}
